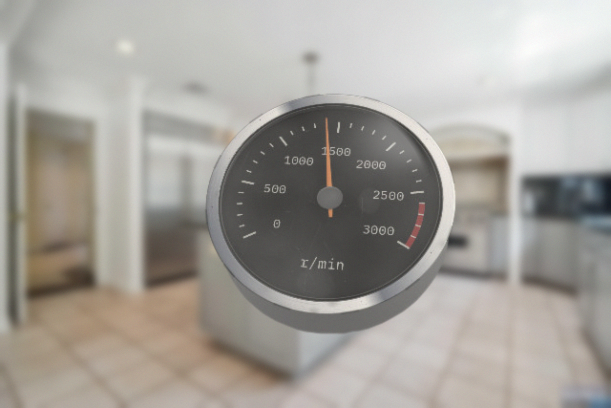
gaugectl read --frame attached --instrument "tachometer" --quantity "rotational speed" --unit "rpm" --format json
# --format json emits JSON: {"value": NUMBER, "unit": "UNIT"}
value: {"value": 1400, "unit": "rpm"}
